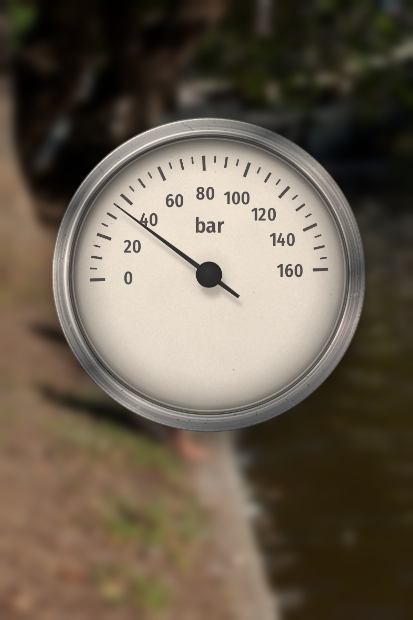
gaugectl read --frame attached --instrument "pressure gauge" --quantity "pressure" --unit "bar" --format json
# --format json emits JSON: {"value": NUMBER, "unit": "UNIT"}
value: {"value": 35, "unit": "bar"}
